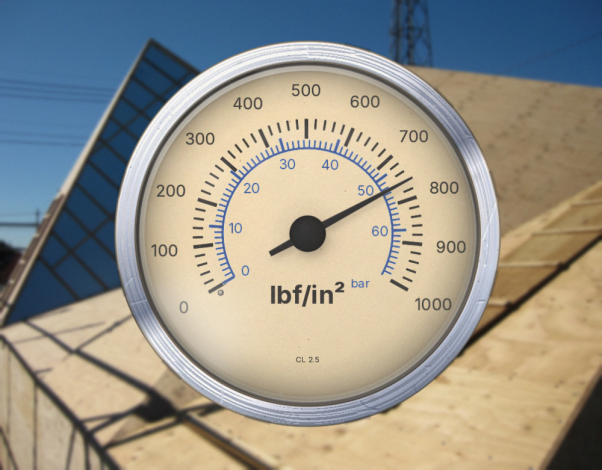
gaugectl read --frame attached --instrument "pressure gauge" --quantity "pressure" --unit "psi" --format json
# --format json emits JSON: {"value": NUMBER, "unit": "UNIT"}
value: {"value": 760, "unit": "psi"}
